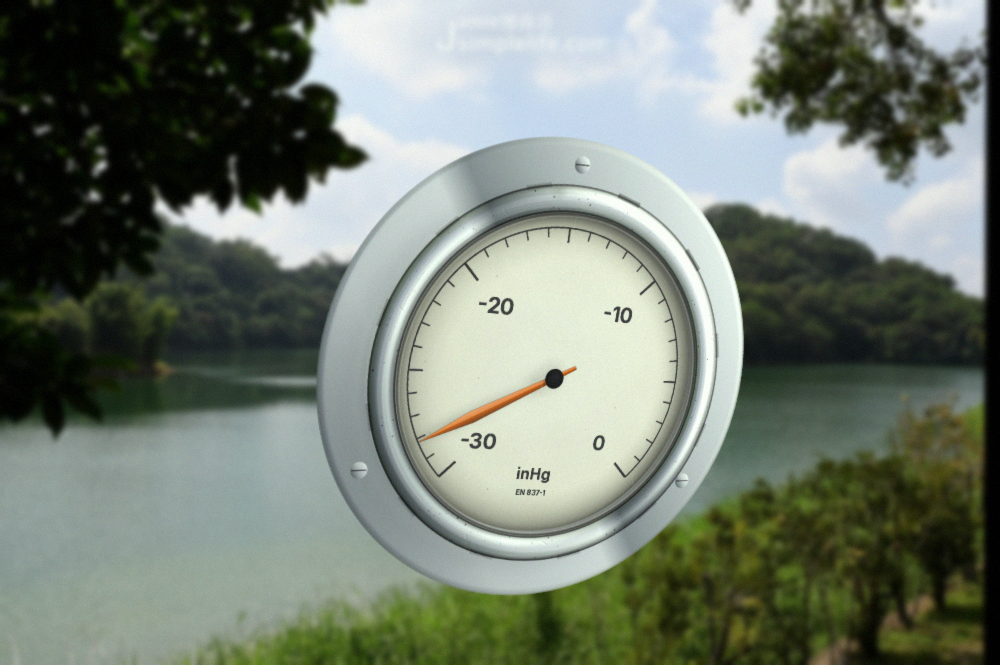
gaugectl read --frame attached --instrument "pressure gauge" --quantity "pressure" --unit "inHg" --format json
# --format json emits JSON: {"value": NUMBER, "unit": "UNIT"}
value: {"value": -28, "unit": "inHg"}
